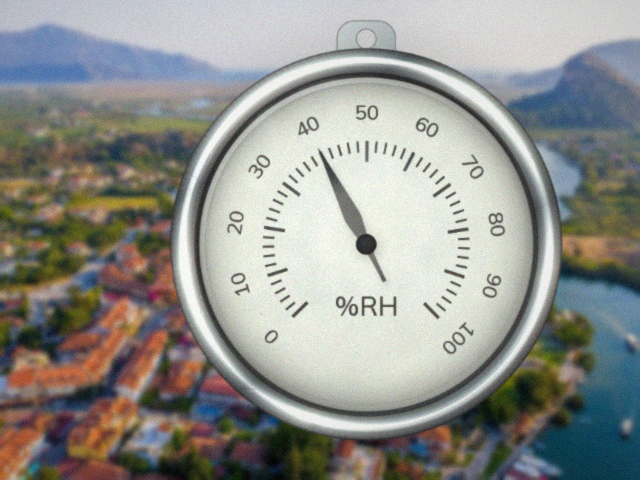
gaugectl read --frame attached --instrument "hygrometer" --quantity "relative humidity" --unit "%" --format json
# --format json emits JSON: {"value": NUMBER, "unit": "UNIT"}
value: {"value": 40, "unit": "%"}
